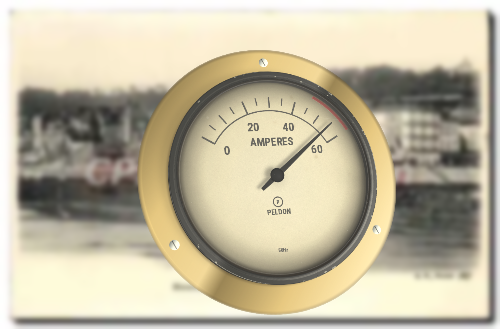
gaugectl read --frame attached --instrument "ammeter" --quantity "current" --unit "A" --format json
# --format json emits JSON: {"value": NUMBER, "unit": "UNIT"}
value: {"value": 55, "unit": "A"}
